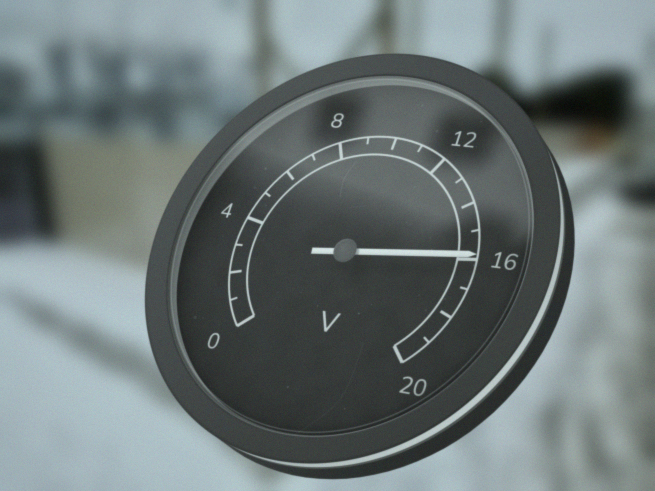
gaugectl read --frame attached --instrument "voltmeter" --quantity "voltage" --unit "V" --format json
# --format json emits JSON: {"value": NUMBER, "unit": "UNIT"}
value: {"value": 16, "unit": "V"}
